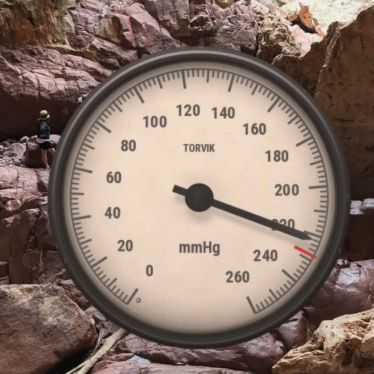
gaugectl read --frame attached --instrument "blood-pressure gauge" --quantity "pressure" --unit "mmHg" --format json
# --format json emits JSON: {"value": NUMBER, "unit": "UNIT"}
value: {"value": 222, "unit": "mmHg"}
